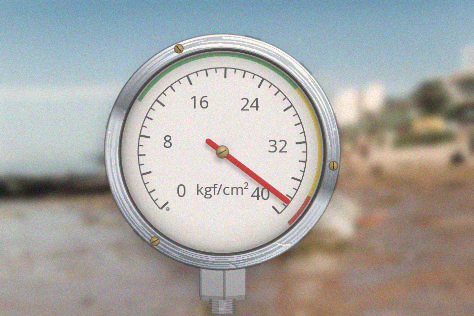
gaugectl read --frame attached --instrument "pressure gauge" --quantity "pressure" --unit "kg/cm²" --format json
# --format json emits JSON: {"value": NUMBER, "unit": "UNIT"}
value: {"value": 38.5, "unit": "kg/cm²"}
